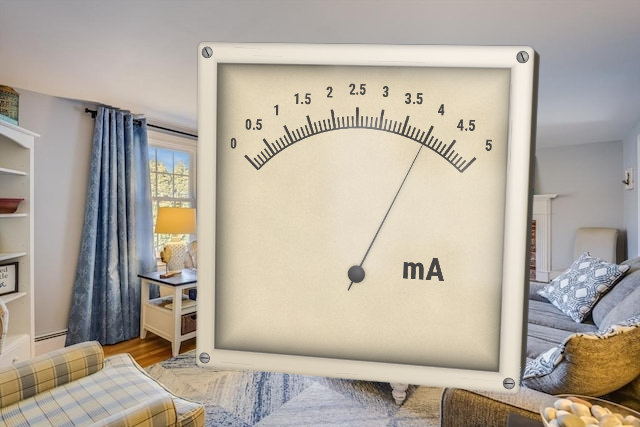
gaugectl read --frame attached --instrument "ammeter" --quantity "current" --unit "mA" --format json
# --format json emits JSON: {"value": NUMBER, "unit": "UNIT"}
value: {"value": 4, "unit": "mA"}
